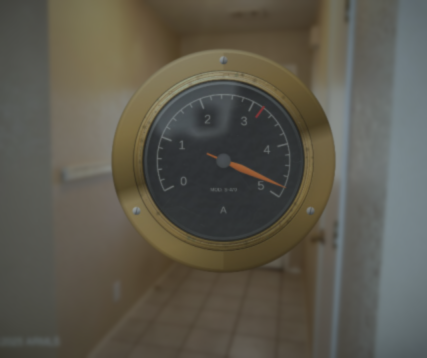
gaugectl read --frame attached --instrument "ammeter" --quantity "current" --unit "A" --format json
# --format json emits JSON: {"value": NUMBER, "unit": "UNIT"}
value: {"value": 4.8, "unit": "A"}
